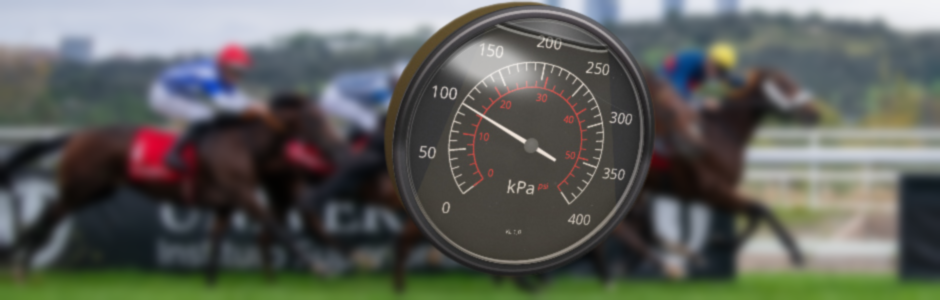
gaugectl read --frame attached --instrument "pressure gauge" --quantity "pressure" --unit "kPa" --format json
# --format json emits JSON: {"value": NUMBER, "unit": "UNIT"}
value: {"value": 100, "unit": "kPa"}
